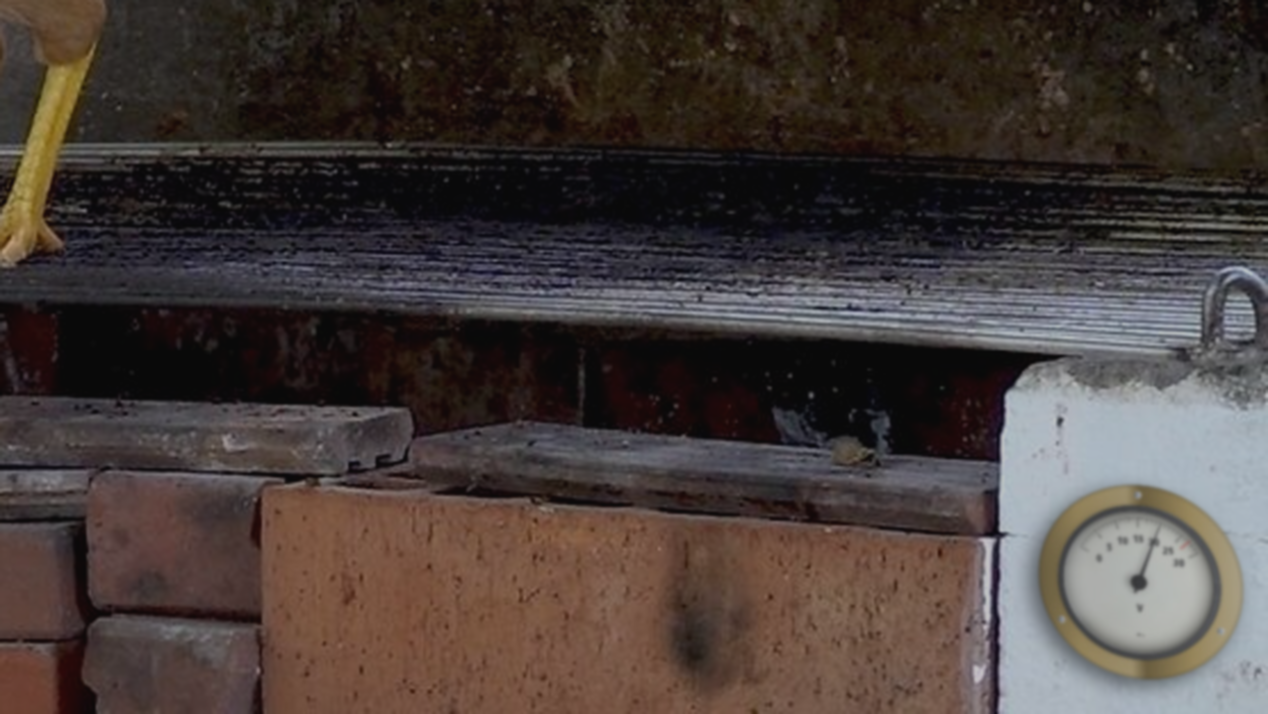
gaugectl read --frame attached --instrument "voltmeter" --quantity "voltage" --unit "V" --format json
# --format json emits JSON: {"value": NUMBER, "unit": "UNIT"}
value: {"value": 20, "unit": "V"}
